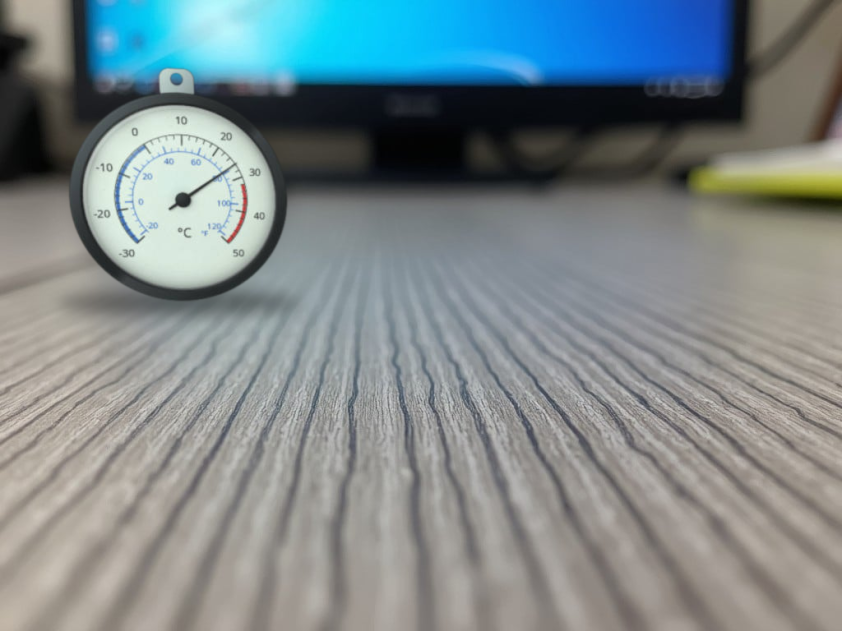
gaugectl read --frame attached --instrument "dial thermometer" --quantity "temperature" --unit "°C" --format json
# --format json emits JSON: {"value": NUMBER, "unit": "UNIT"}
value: {"value": 26, "unit": "°C"}
